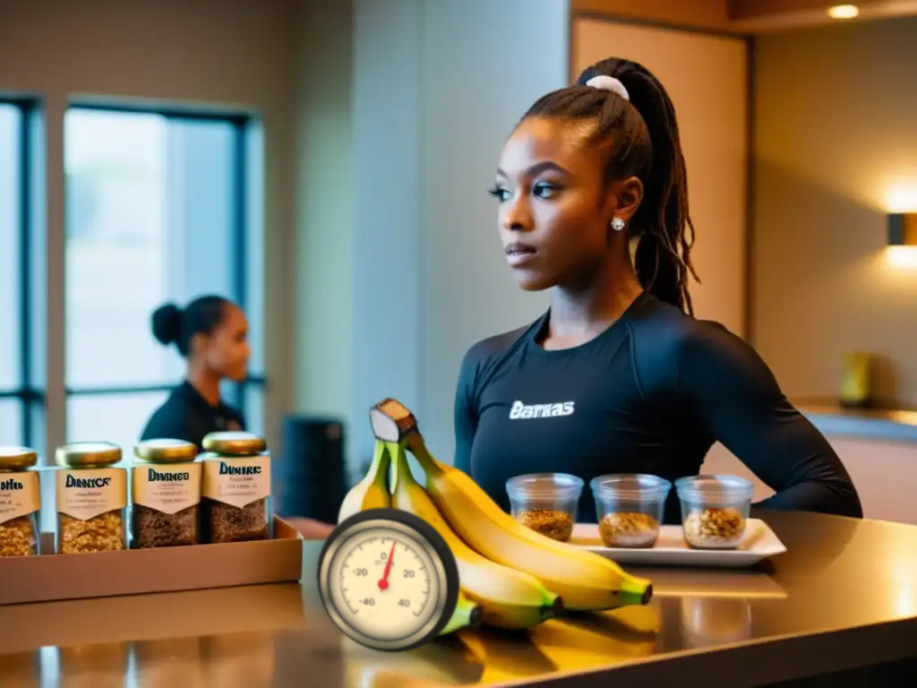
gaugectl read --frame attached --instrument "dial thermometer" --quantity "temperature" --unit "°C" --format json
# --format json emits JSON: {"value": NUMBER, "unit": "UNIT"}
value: {"value": 5, "unit": "°C"}
